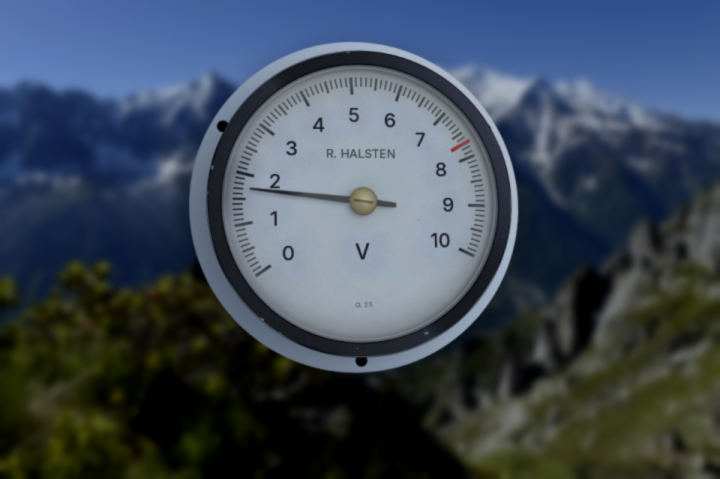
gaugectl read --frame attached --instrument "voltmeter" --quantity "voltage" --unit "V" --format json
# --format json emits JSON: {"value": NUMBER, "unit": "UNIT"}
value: {"value": 1.7, "unit": "V"}
